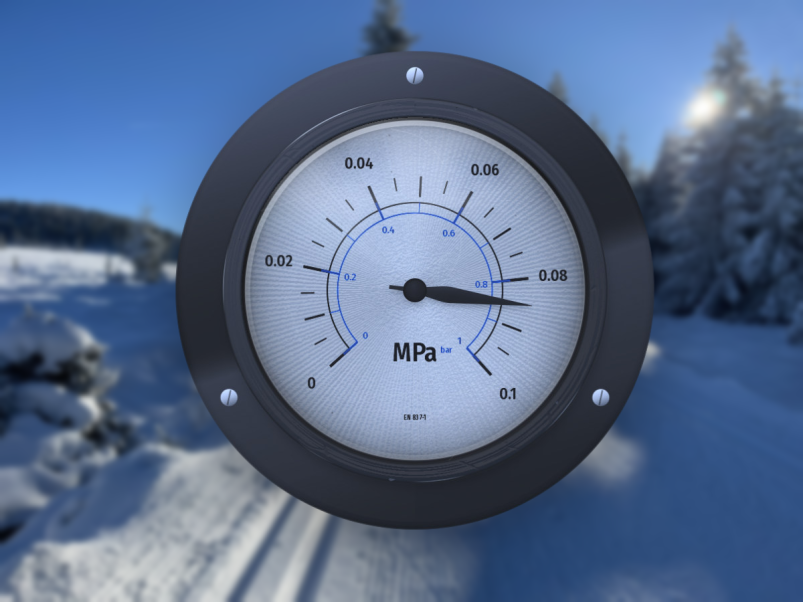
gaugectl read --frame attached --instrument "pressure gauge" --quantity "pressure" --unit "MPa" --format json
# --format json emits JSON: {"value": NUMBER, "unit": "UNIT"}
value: {"value": 0.085, "unit": "MPa"}
